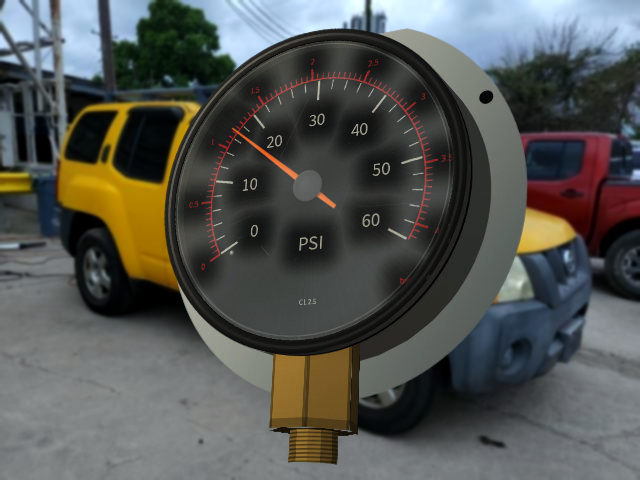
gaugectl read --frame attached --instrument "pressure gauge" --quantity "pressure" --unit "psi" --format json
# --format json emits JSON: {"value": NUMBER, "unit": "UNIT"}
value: {"value": 17, "unit": "psi"}
